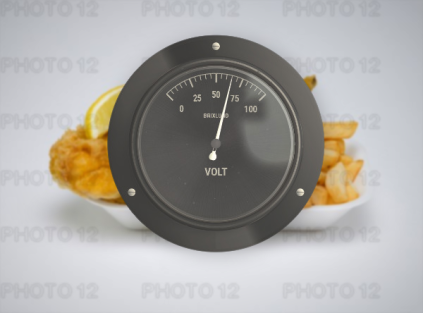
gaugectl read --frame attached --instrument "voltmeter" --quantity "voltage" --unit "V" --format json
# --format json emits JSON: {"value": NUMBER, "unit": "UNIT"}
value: {"value": 65, "unit": "V"}
